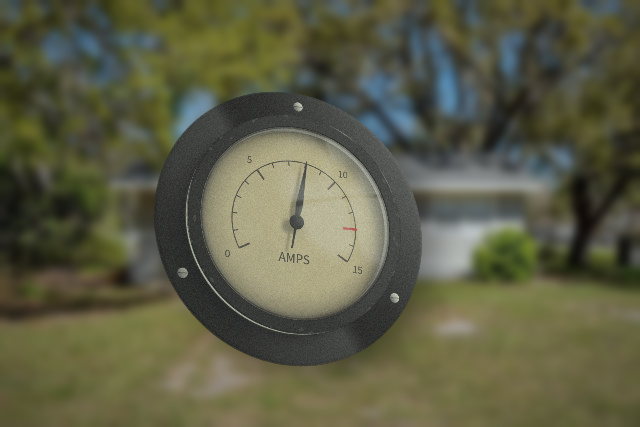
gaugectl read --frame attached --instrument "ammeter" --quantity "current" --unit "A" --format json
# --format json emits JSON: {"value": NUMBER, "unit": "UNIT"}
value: {"value": 8, "unit": "A"}
